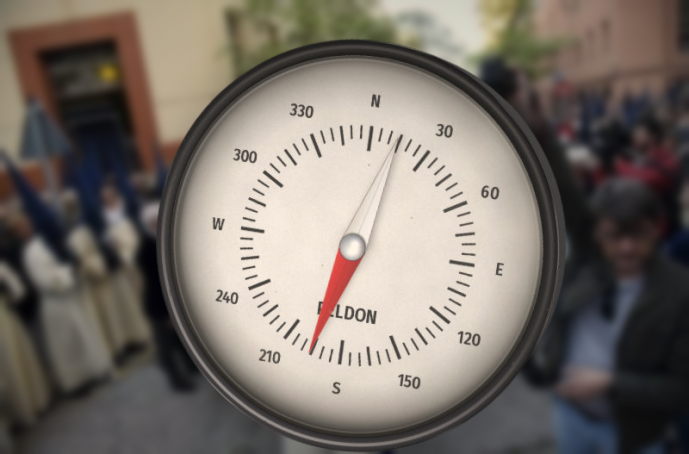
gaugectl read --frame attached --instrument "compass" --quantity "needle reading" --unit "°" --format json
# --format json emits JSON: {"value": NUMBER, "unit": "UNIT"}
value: {"value": 195, "unit": "°"}
